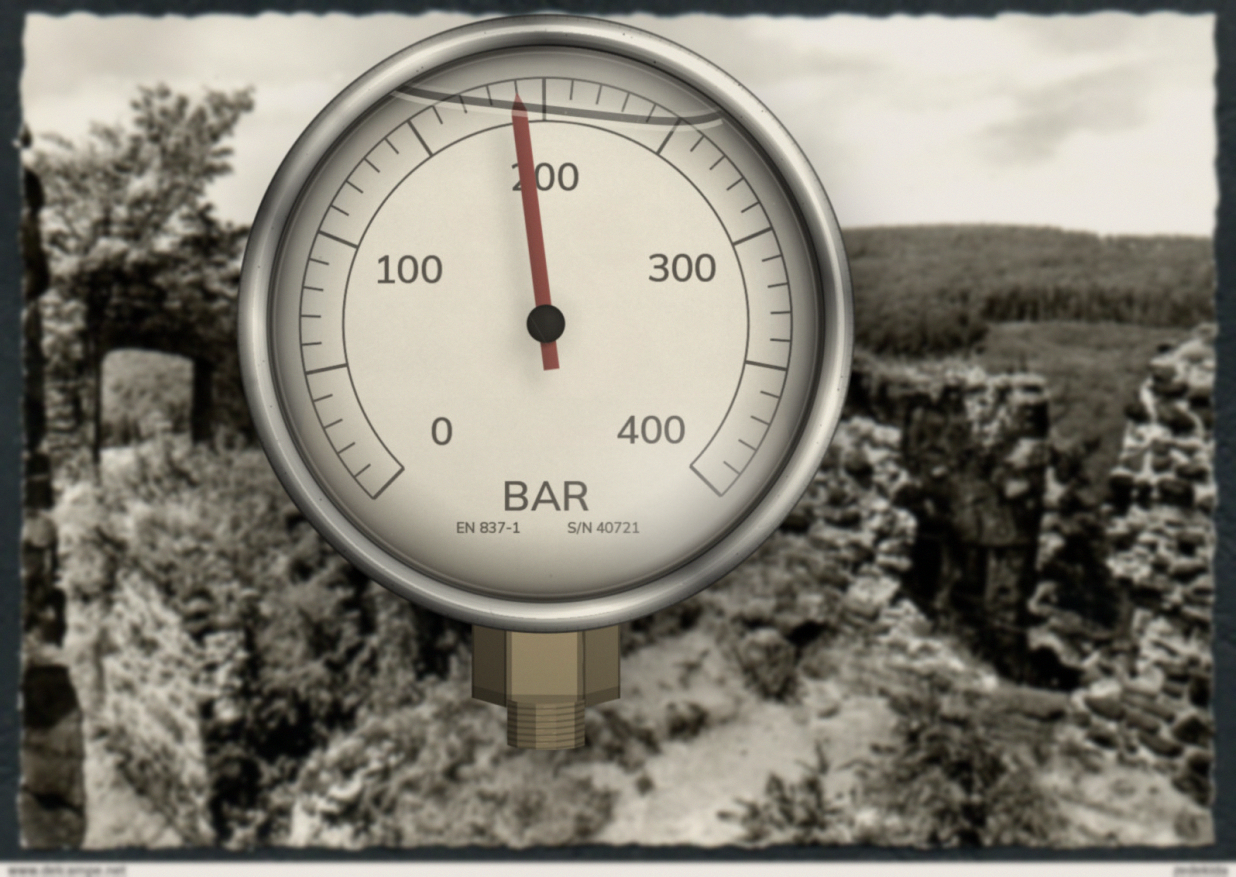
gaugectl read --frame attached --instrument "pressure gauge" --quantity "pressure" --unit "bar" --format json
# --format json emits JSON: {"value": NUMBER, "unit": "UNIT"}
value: {"value": 190, "unit": "bar"}
